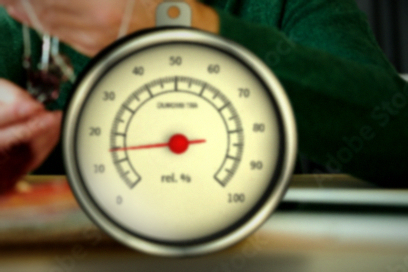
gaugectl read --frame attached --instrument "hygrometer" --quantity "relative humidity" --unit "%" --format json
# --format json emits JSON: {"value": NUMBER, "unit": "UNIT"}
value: {"value": 15, "unit": "%"}
